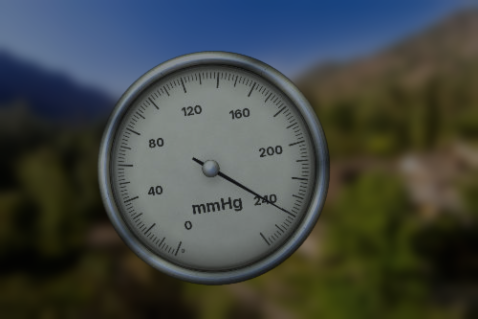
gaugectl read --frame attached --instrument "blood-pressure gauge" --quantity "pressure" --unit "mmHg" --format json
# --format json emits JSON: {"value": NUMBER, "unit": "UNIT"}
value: {"value": 240, "unit": "mmHg"}
